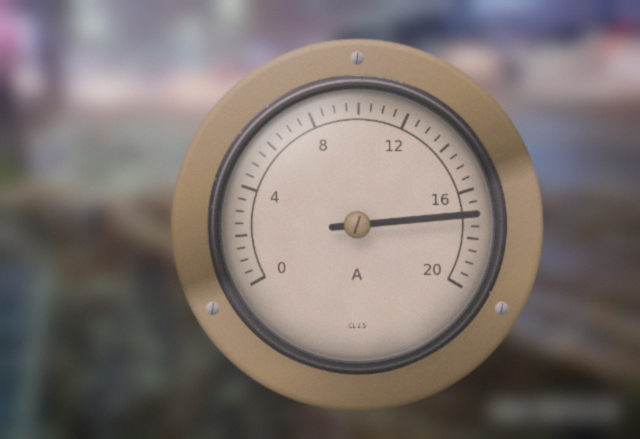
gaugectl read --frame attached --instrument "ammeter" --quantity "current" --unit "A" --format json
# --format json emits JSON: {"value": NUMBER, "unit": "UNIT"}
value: {"value": 17, "unit": "A"}
